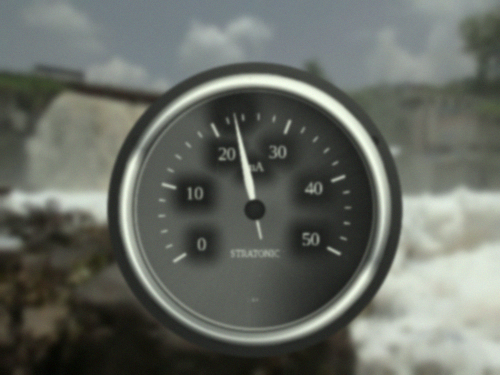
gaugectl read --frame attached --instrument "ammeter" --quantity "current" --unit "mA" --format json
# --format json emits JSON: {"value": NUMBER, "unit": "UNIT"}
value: {"value": 23, "unit": "mA"}
